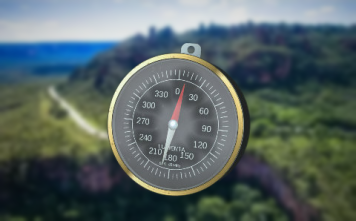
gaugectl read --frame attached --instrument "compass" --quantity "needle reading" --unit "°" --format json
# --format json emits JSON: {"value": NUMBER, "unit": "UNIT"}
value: {"value": 10, "unit": "°"}
